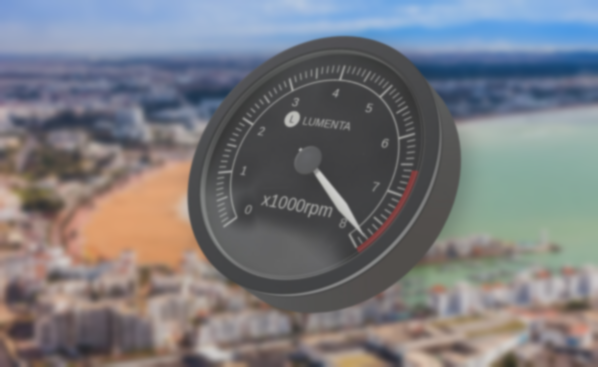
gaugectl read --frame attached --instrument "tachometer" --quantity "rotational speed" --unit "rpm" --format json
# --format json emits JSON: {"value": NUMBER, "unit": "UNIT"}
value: {"value": 7800, "unit": "rpm"}
